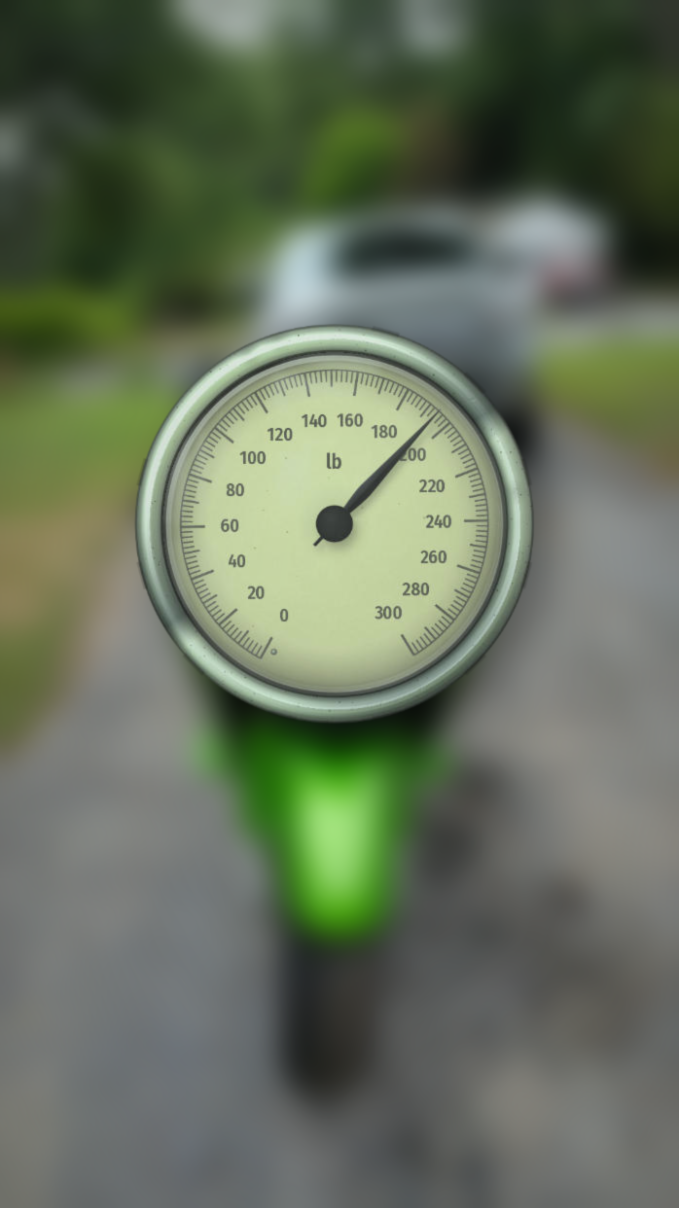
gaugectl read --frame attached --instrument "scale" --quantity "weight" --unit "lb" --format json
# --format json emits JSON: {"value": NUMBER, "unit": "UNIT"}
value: {"value": 194, "unit": "lb"}
